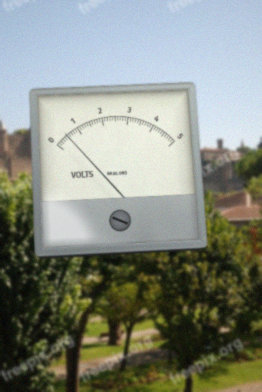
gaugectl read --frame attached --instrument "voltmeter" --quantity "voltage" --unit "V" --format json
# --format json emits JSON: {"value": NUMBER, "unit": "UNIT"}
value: {"value": 0.5, "unit": "V"}
